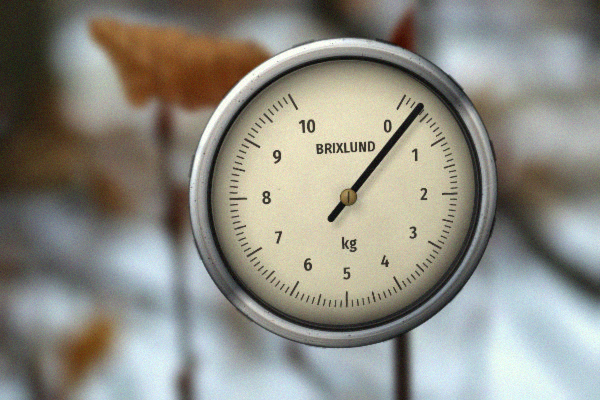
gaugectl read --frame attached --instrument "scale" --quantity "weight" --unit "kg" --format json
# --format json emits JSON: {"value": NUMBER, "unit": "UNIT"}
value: {"value": 0.3, "unit": "kg"}
